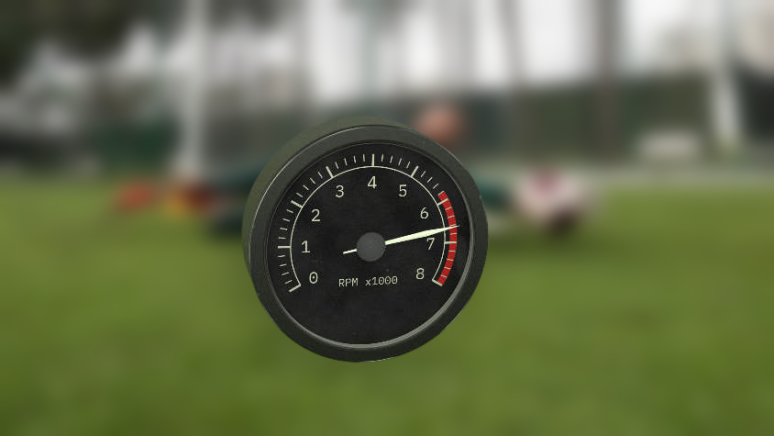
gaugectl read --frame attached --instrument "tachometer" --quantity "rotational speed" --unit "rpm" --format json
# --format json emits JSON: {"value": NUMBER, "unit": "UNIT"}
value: {"value": 6600, "unit": "rpm"}
